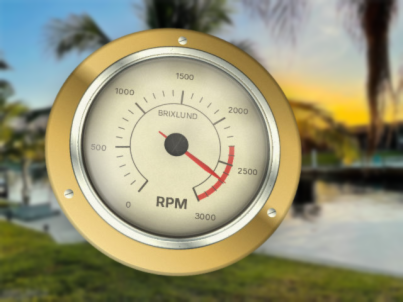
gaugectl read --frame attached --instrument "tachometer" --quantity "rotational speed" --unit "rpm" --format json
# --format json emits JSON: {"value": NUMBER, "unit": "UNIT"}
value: {"value": 2700, "unit": "rpm"}
